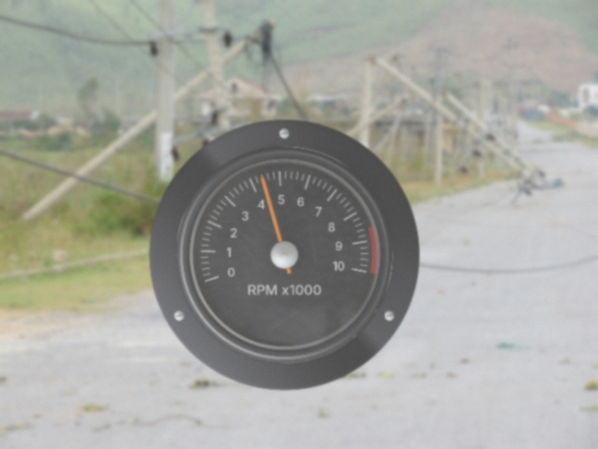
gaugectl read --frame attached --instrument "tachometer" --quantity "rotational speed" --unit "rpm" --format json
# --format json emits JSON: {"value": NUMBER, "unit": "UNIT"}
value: {"value": 4400, "unit": "rpm"}
